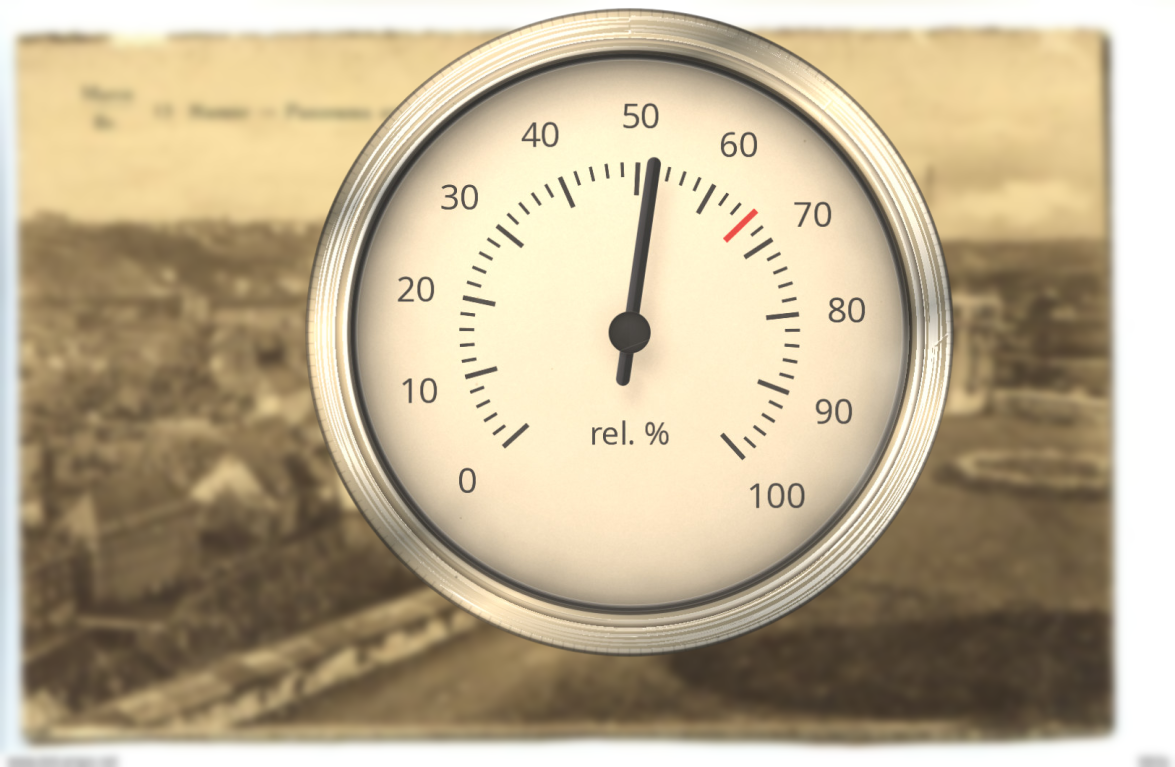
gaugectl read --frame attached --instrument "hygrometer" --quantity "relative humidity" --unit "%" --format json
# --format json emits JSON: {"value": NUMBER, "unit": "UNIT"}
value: {"value": 52, "unit": "%"}
